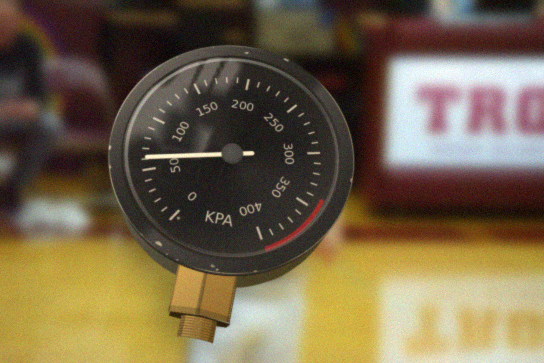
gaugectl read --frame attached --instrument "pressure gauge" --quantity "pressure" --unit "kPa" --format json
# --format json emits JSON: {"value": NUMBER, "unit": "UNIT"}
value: {"value": 60, "unit": "kPa"}
